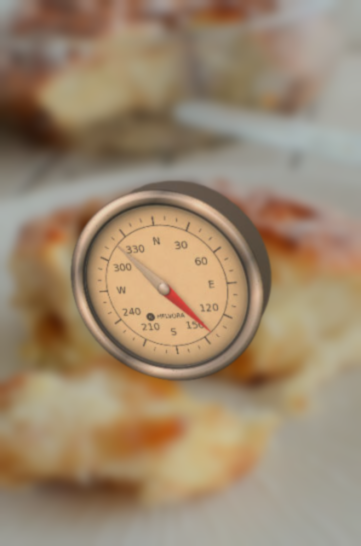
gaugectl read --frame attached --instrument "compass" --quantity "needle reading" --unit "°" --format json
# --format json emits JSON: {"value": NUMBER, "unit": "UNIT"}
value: {"value": 140, "unit": "°"}
